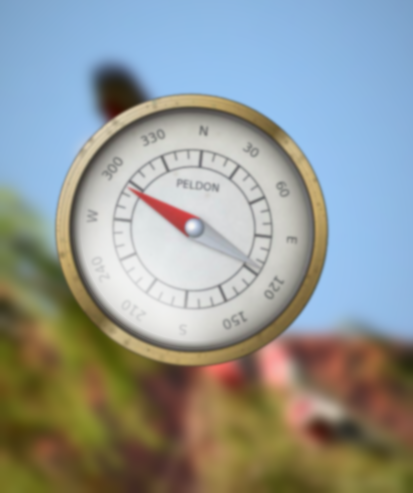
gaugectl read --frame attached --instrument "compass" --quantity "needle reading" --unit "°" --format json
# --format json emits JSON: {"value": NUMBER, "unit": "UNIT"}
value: {"value": 295, "unit": "°"}
